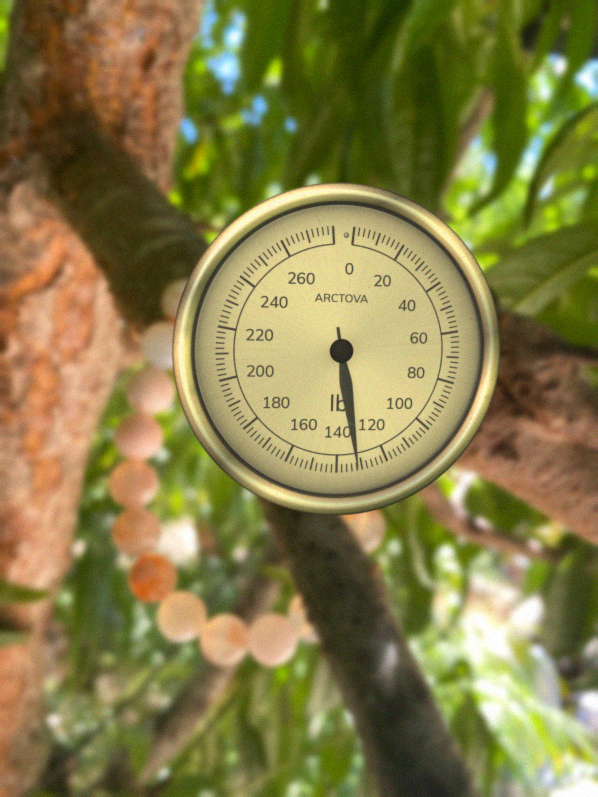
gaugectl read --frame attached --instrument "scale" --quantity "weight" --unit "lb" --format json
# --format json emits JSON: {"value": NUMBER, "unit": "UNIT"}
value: {"value": 132, "unit": "lb"}
